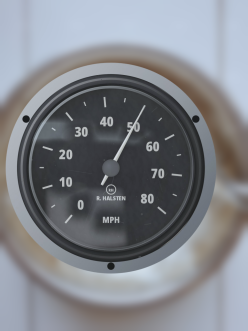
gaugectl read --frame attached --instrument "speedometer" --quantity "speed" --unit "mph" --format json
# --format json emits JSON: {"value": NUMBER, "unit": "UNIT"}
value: {"value": 50, "unit": "mph"}
